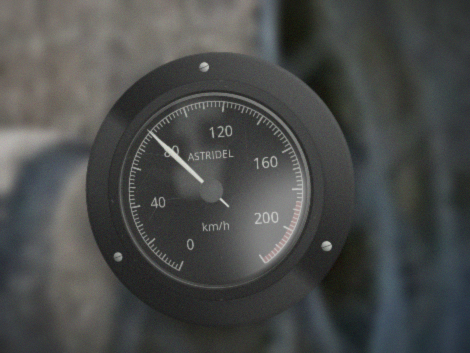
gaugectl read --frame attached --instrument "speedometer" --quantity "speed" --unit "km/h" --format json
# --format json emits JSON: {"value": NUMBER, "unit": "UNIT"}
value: {"value": 80, "unit": "km/h"}
